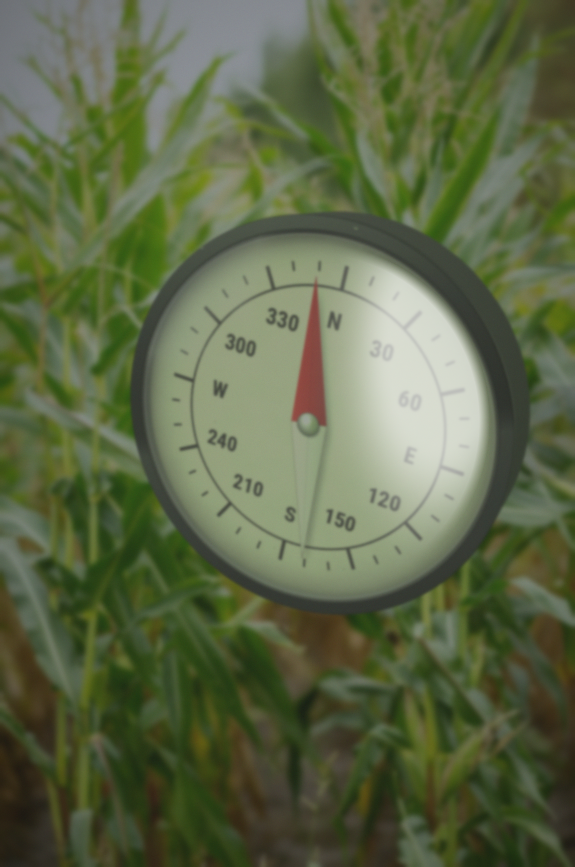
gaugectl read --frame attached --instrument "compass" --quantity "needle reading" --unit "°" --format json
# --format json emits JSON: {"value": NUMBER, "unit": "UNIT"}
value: {"value": 350, "unit": "°"}
